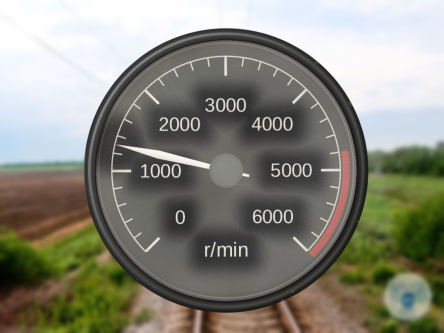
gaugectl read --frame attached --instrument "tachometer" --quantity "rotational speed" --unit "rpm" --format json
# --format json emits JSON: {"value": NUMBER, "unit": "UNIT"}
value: {"value": 1300, "unit": "rpm"}
